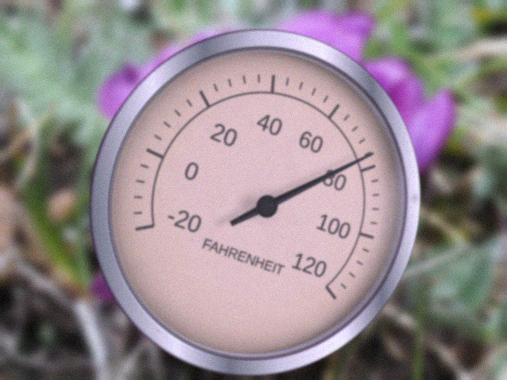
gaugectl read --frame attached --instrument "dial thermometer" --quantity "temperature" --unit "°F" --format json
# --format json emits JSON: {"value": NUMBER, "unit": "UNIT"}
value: {"value": 76, "unit": "°F"}
